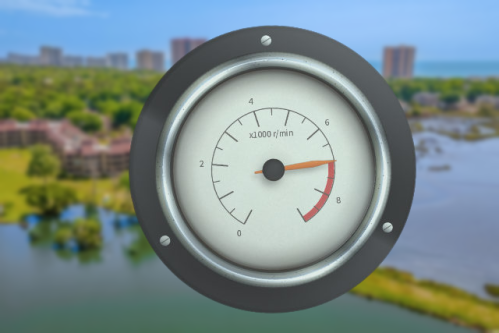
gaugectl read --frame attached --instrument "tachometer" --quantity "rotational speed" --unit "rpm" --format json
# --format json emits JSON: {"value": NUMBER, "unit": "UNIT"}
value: {"value": 7000, "unit": "rpm"}
